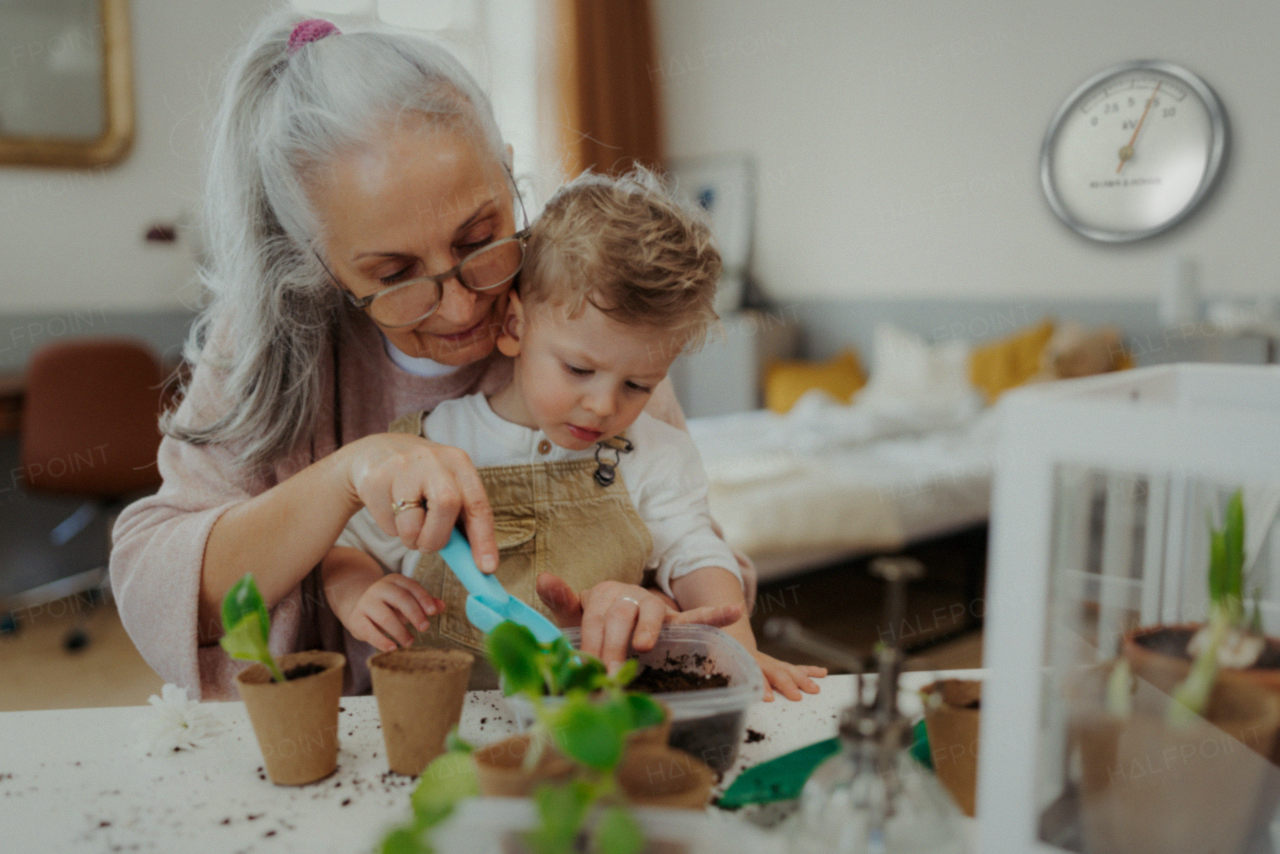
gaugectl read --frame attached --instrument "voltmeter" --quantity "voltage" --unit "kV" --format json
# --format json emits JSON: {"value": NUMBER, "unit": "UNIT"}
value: {"value": 7.5, "unit": "kV"}
